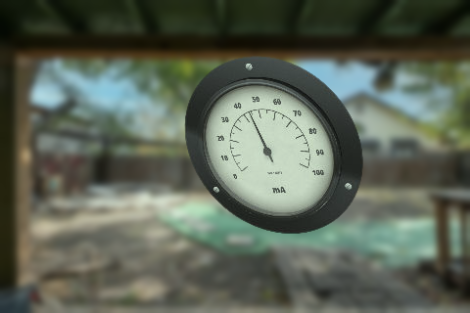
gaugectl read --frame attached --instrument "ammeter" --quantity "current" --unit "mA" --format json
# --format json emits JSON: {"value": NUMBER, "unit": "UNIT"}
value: {"value": 45, "unit": "mA"}
